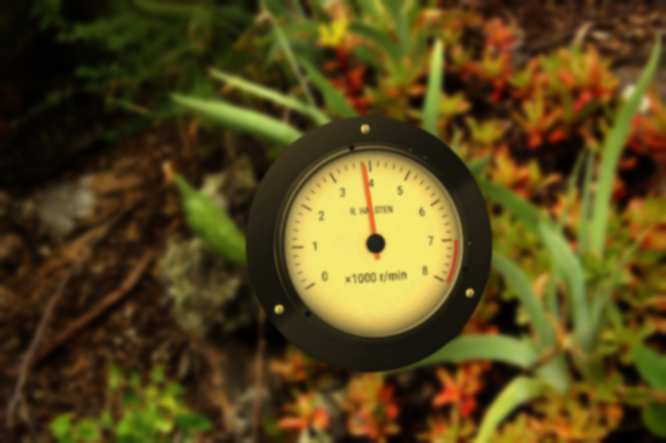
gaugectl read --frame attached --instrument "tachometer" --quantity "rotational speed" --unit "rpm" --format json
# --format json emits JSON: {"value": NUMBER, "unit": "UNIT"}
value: {"value": 3800, "unit": "rpm"}
